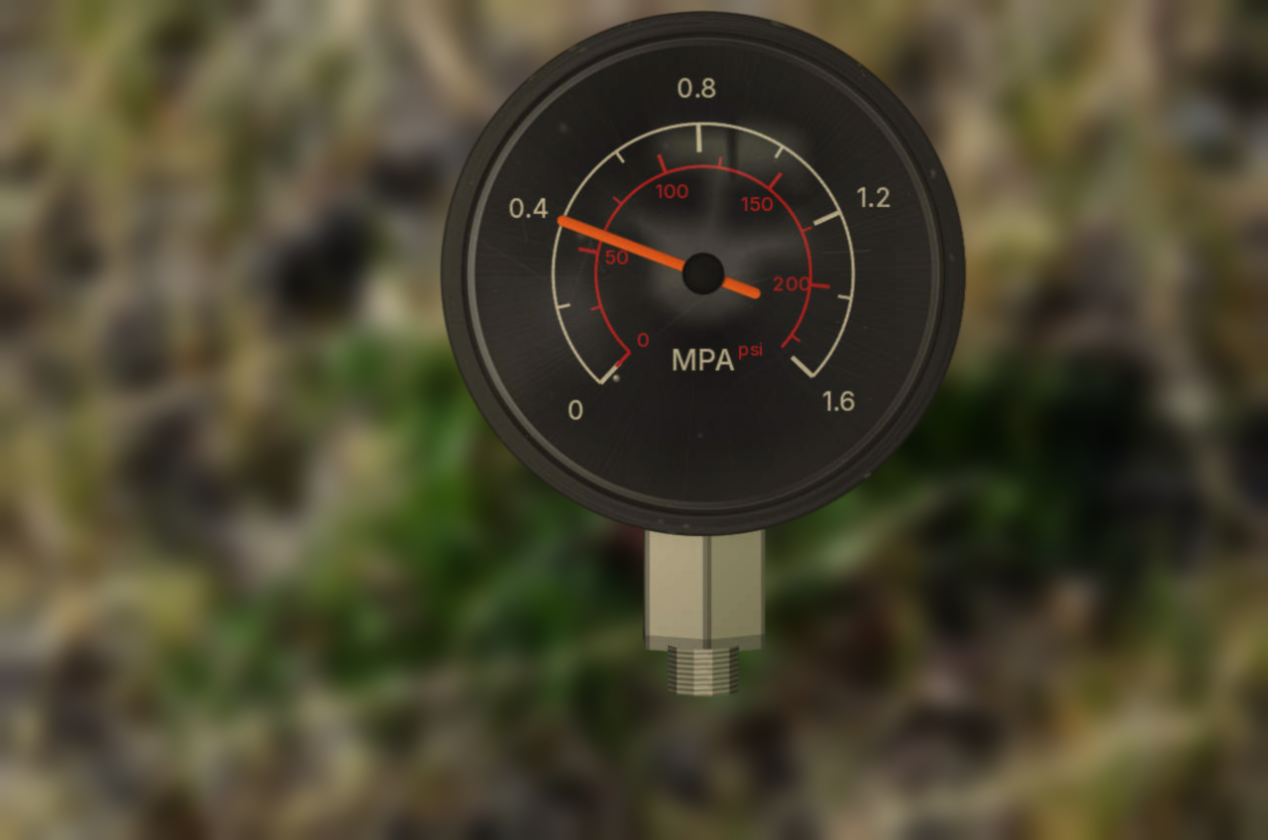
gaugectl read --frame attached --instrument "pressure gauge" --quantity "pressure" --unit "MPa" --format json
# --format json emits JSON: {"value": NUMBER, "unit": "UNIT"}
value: {"value": 0.4, "unit": "MPa"}
